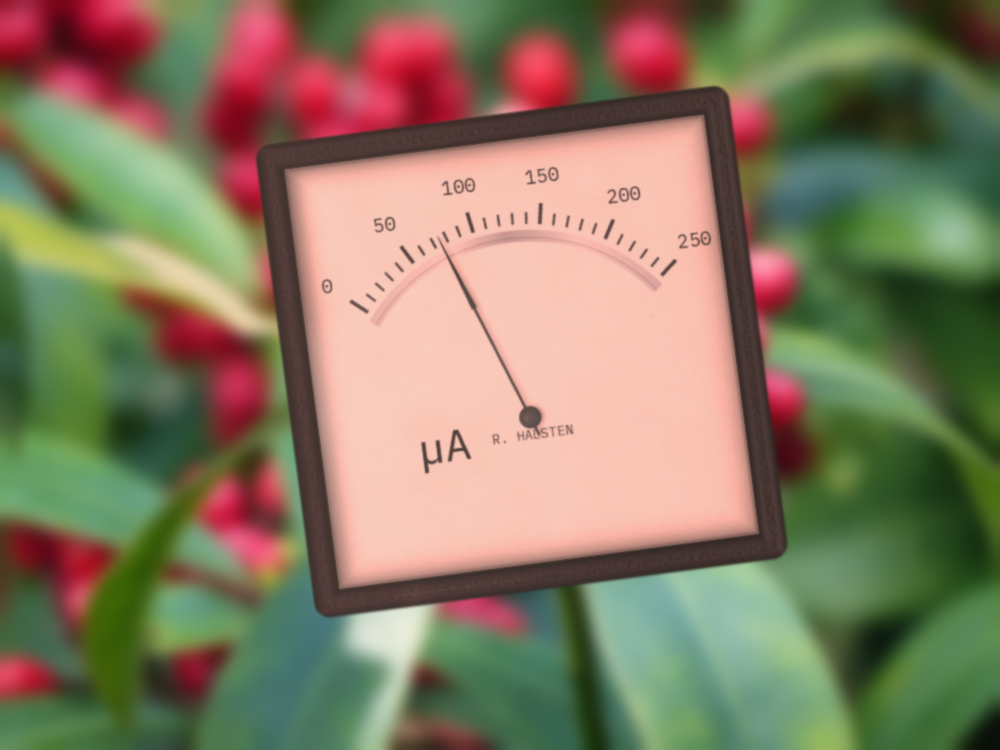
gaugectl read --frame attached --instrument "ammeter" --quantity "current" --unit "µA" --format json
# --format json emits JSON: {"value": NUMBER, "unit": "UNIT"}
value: {"value": 75, "unit": "µA"}
